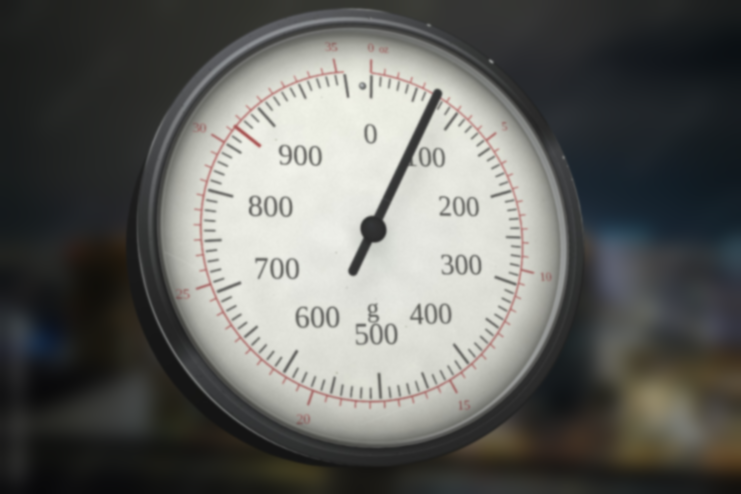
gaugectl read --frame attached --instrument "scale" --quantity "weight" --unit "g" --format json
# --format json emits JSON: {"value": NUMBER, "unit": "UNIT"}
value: {"value": 70, "unit": "g"}
